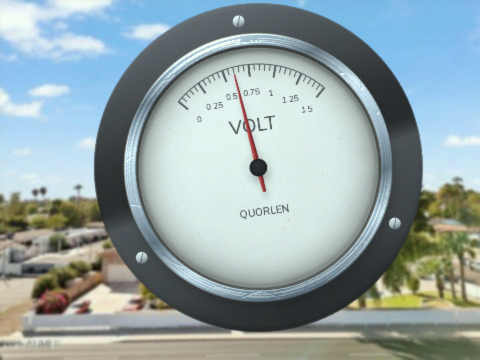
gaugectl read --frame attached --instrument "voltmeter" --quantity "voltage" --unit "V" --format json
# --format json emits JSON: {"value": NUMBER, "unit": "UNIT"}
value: {"value": 0.6, "unit": "V"}
